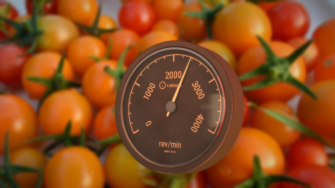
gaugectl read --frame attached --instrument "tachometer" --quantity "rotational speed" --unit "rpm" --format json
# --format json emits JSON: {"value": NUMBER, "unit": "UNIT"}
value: {"value": 2400, "unit": "rpm"}
